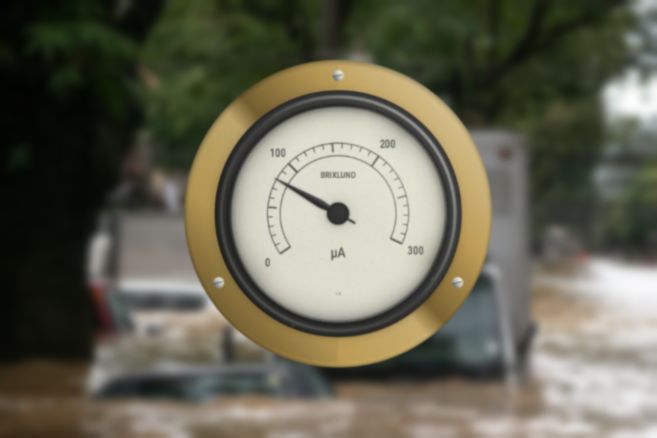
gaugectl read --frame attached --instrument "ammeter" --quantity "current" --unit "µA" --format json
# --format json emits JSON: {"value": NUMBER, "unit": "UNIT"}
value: {"value": 80, "unit": "µA"}
